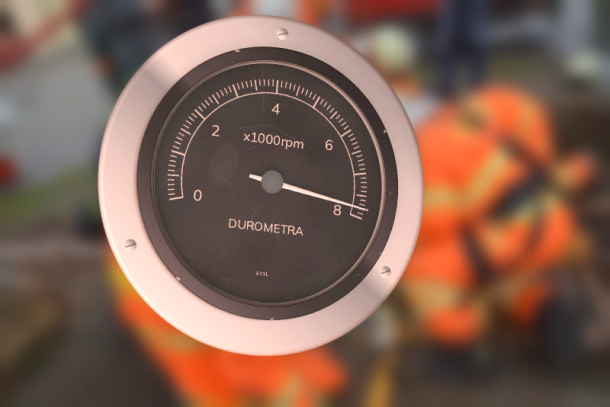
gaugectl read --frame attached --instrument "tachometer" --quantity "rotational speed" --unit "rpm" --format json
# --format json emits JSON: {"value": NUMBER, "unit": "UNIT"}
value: {"value": 7800, "unit": "rpm"}
